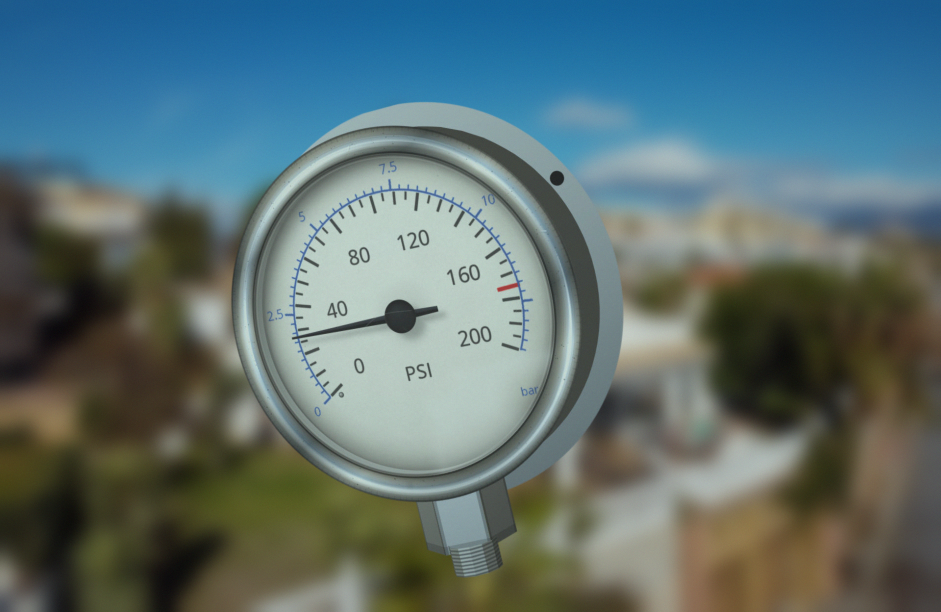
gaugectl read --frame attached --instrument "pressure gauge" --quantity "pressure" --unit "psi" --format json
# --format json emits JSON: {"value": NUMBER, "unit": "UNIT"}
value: {"value": 27.5, "unit": "psi"}
